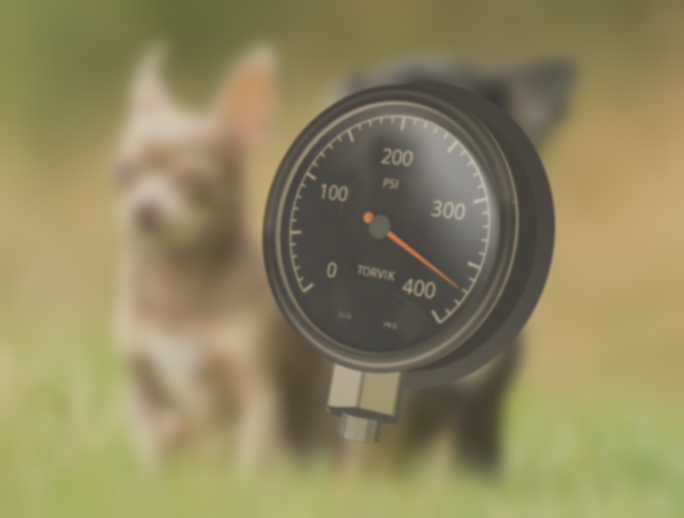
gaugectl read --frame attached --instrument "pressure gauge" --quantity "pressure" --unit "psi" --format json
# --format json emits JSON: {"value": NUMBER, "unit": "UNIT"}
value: {"value": 370, "unit": "psi"}
